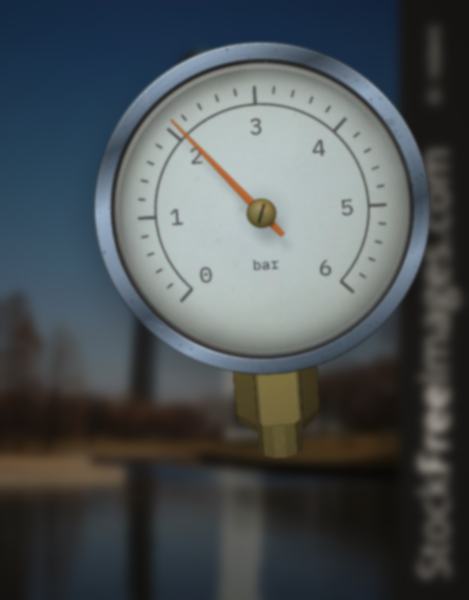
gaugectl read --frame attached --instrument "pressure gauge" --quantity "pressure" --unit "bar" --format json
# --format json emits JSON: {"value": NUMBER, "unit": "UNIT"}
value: {"value": 2.1, "unit": "bar"}
